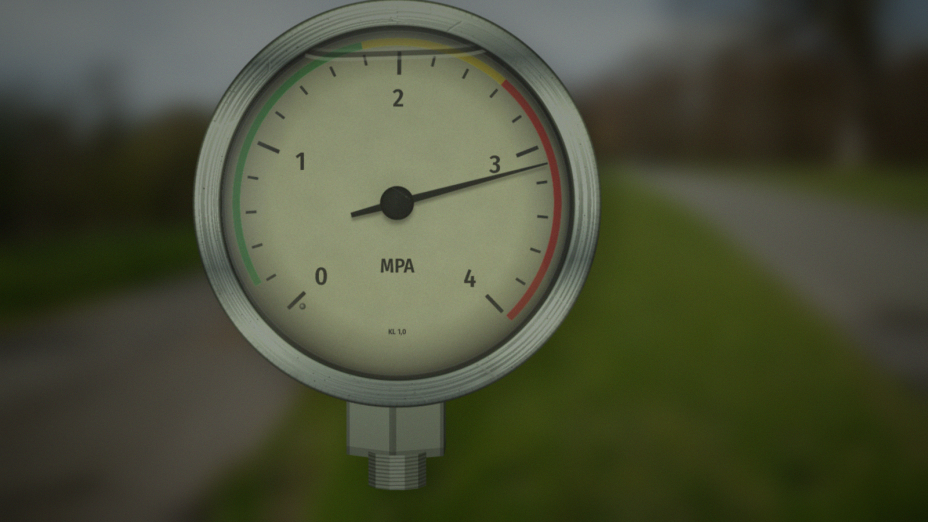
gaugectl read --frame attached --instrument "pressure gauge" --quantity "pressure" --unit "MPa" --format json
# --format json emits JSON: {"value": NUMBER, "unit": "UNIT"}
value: {"value": 3.1, "unit": "MPa"}
